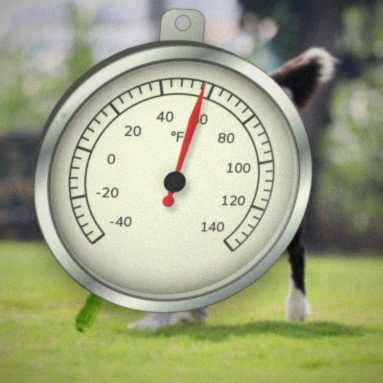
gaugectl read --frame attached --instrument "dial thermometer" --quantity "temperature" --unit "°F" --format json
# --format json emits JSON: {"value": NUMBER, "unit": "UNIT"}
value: {"value": 56, "unit": "°F"}
